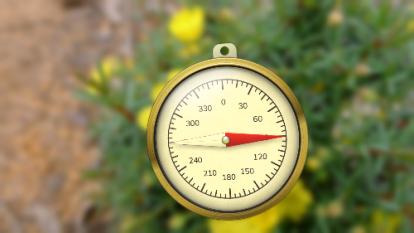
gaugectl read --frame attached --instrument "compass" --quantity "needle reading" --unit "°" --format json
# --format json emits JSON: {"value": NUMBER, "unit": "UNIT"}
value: {"value": 90, "unit": "°"}
